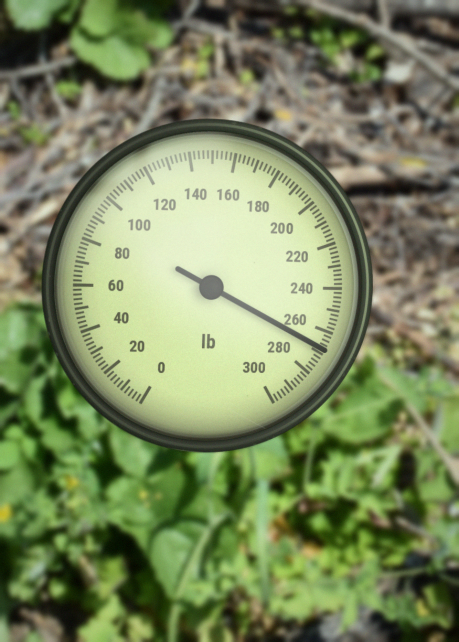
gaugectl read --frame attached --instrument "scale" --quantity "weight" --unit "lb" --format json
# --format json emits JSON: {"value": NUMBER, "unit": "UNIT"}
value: {"value": 268, "unit": "lb"}
